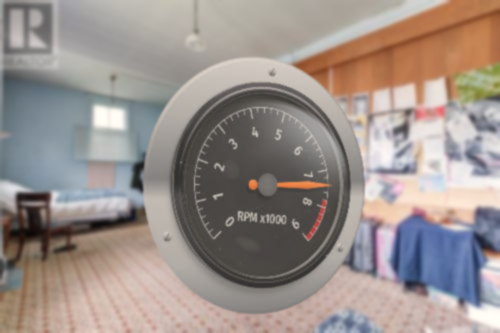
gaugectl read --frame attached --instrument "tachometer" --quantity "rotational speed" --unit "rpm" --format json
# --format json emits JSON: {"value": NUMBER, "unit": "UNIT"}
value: {"value": 7400, "unit": "rpm"}
